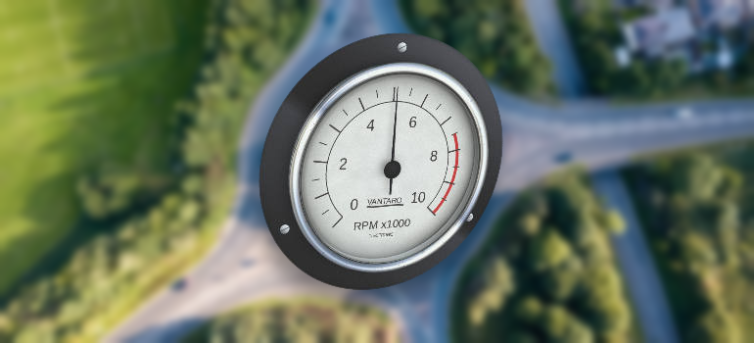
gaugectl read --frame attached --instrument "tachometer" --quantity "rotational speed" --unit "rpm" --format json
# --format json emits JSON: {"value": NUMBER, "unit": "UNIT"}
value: {"value": 5000, "unit": "rpm"}
